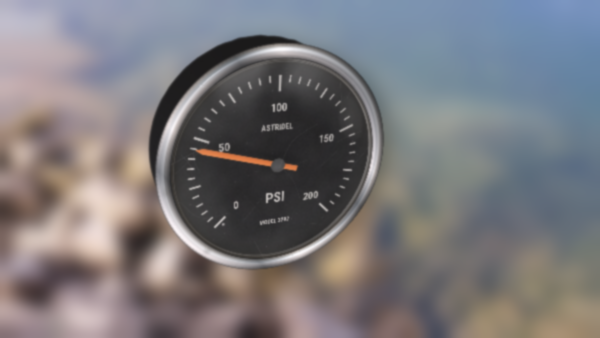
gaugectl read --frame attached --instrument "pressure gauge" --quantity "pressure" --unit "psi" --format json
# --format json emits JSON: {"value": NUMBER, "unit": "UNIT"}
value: {"value": 45, "unit": "psi"}
